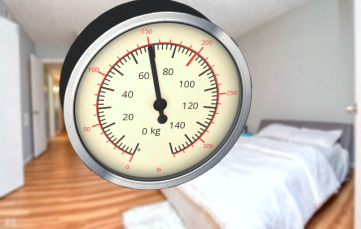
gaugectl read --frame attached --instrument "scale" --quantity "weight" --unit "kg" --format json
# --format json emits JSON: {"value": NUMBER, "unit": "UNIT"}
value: {"value": 68, "unit": "kg"}
